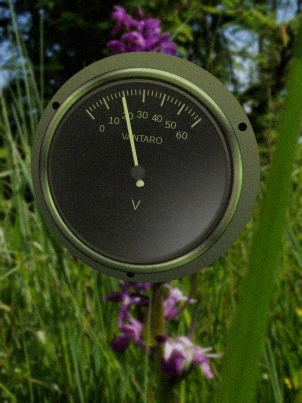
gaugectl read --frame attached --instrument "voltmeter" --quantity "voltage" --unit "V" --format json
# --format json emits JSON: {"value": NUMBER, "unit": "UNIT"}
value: {"value": 20, "unit": "V"}
